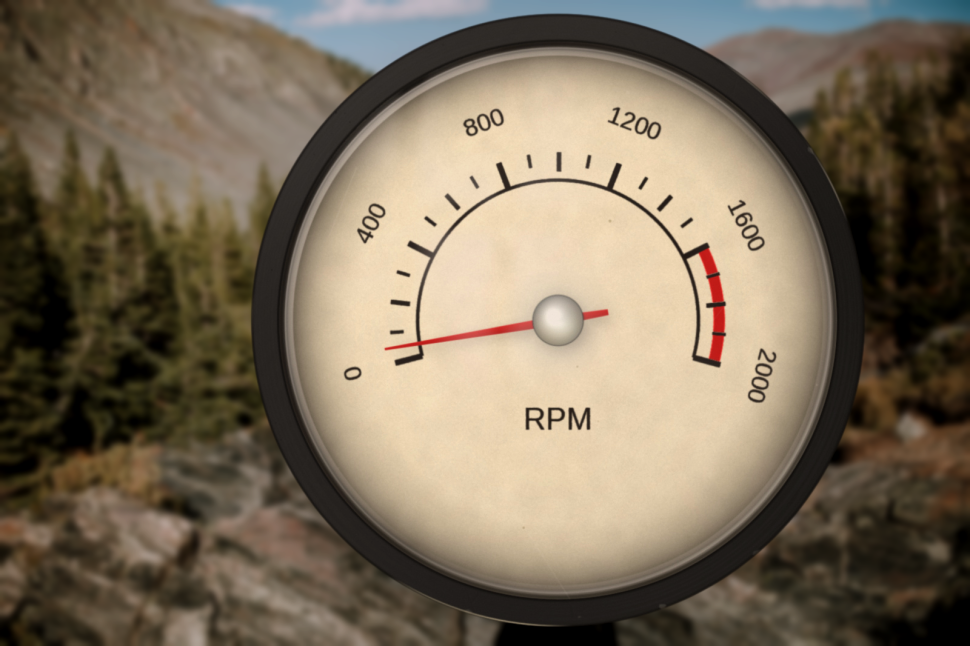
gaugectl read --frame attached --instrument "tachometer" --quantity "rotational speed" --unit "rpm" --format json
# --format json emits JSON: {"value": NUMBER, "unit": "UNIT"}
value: {"value": 50, "unit": "rpm"}
